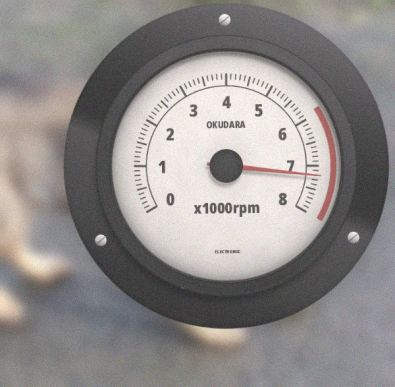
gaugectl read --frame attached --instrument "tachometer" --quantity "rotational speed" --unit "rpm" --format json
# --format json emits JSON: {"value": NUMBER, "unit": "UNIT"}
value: {"value": 7200, "unit": "rpm"}
